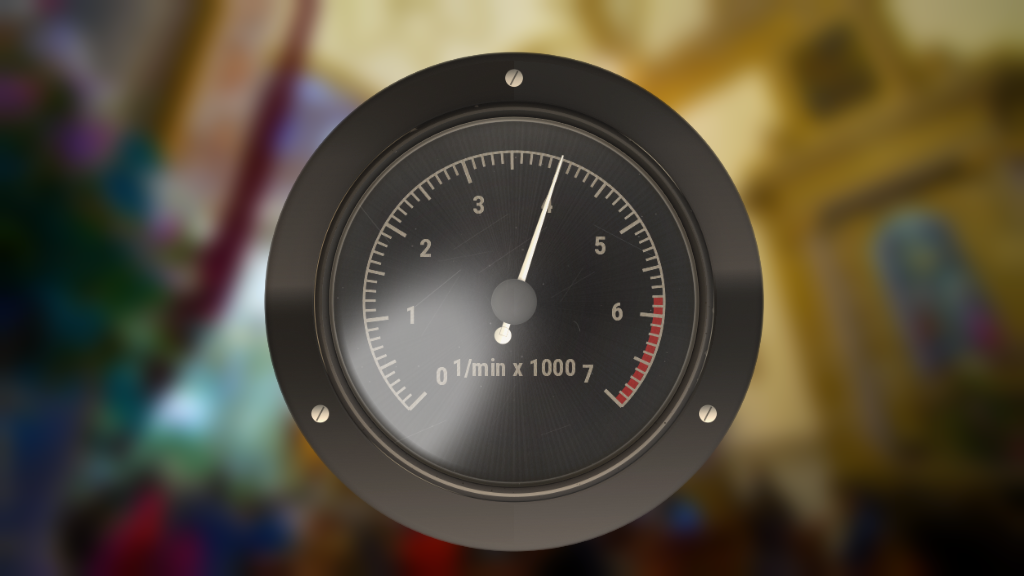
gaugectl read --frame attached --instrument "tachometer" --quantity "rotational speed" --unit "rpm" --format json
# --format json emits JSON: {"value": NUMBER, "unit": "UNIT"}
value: {"value": 4000, "unit": "rpm"}
